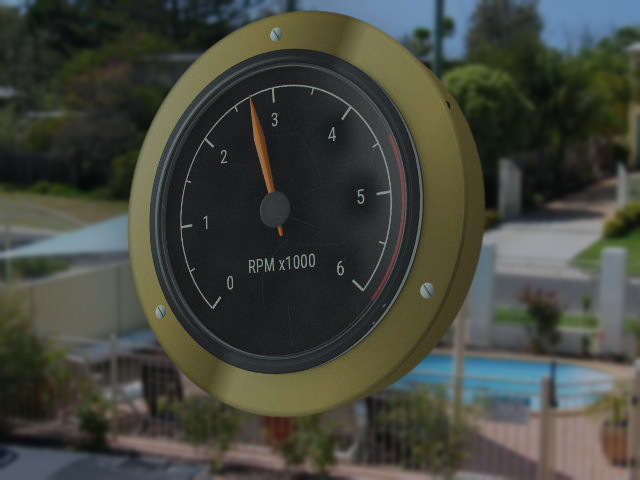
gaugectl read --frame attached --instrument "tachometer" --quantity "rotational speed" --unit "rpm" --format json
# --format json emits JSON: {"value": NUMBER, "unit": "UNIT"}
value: {"value": 2750, "unit": "rpm"}
